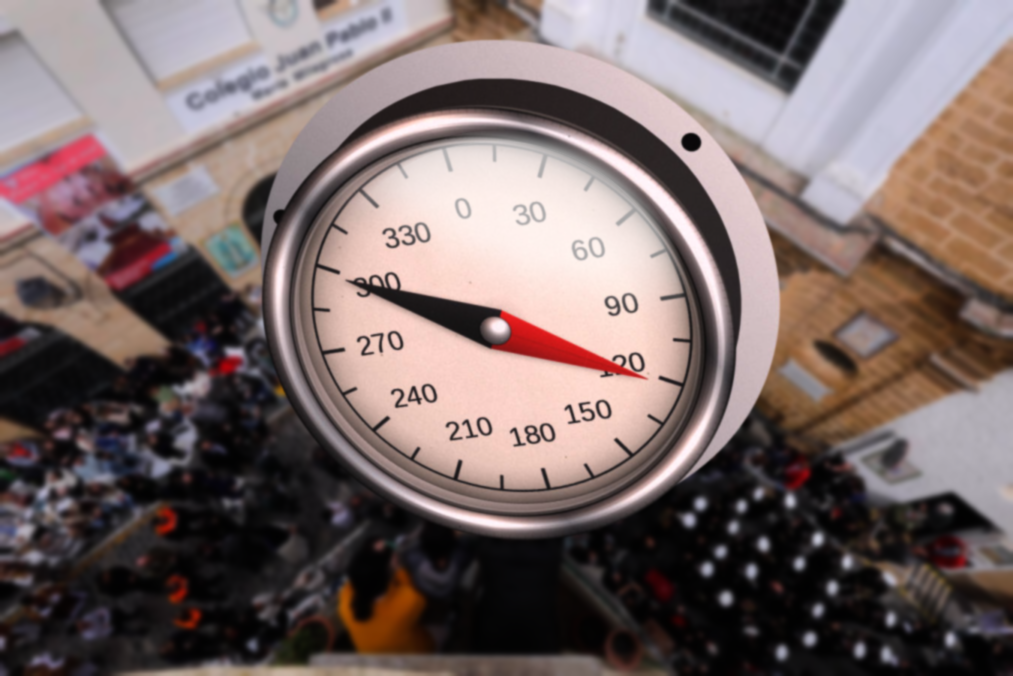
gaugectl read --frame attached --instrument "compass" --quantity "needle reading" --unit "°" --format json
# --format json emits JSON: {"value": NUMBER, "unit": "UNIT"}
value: {"value": 120, "unit": "°"}
